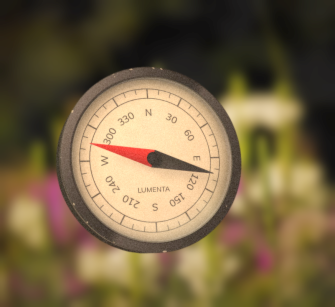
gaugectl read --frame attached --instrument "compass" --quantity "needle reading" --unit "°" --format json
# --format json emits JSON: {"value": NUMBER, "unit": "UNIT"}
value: {"value": 285, "unit": "°"}
